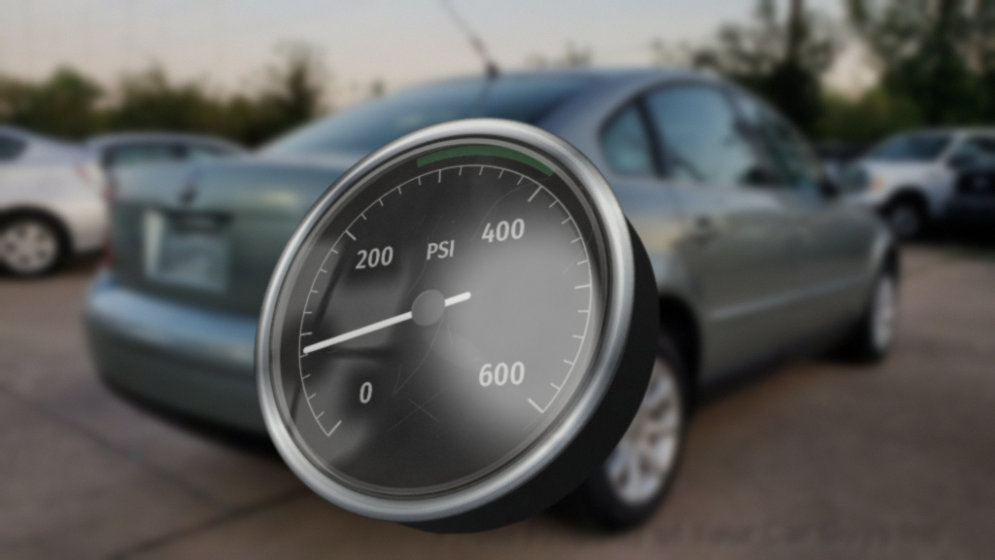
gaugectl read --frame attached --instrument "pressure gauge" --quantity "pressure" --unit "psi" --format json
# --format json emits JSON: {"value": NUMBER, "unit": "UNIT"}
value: {"value": 80, "unit": "psi"}
